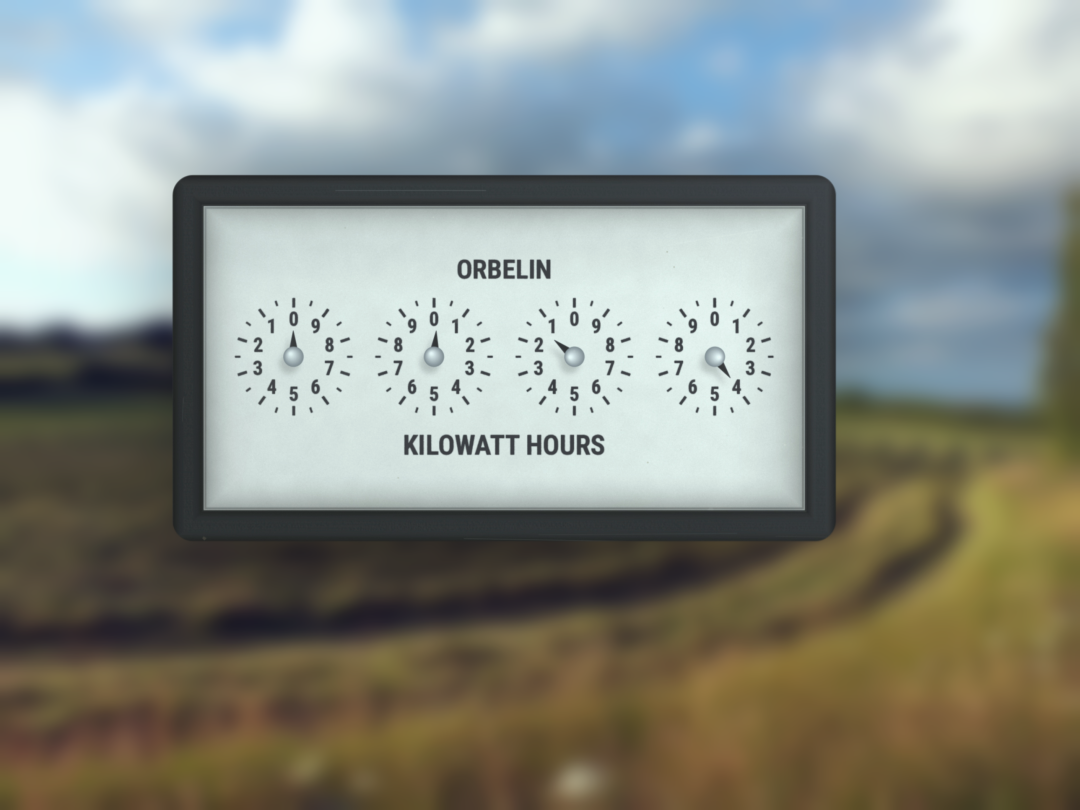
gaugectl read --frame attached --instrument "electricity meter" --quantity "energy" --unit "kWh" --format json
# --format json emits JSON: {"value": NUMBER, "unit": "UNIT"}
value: {"value": 14, "unit": "kWh"}
